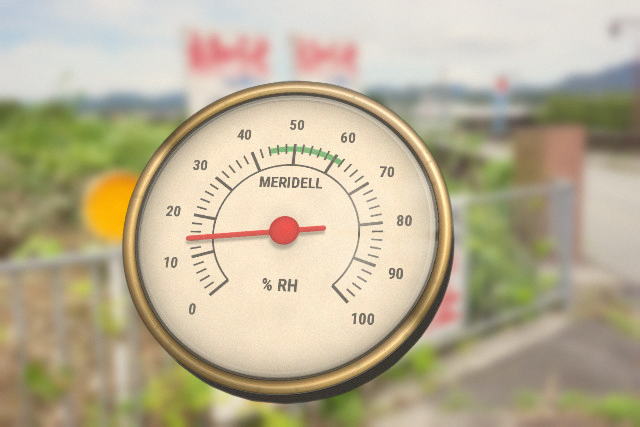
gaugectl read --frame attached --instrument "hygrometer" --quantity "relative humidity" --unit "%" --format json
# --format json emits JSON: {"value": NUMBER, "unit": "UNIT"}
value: {"value": 14, "unit": "%"}
